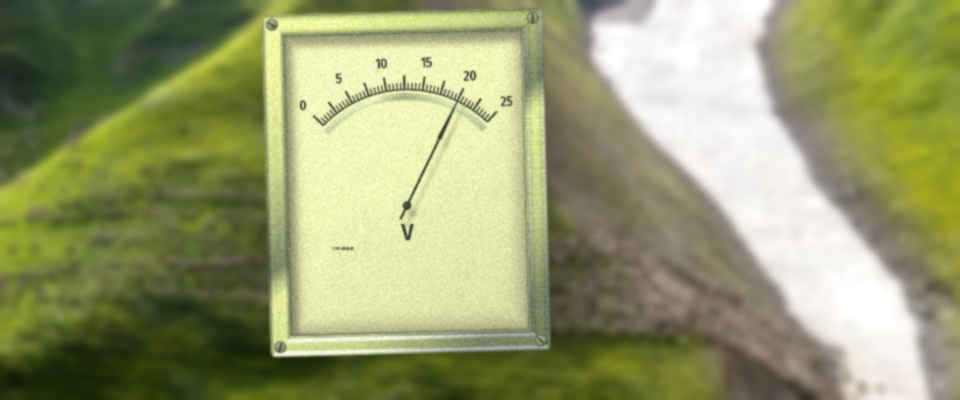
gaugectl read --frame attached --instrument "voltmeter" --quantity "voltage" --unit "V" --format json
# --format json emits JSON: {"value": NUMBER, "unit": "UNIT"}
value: {"value": 20, "unit": "V"}
